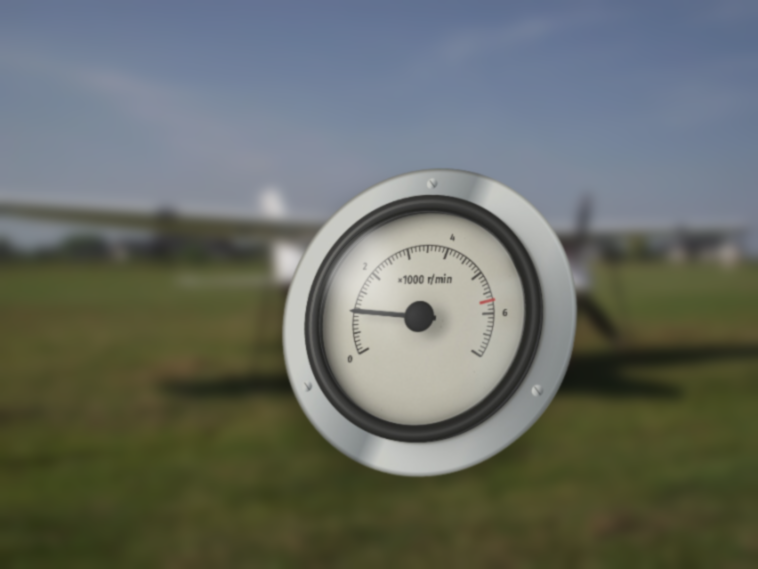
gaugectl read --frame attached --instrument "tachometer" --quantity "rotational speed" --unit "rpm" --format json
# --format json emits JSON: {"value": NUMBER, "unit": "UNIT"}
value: {"value": 1000, "unit": "rpm"}
